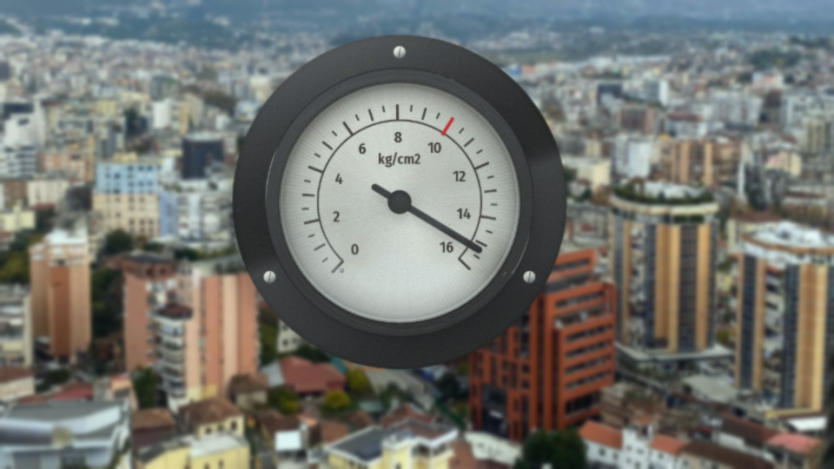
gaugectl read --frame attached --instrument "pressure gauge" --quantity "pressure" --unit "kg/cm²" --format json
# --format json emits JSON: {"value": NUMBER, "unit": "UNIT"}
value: {"value": 15.25, "unit": "kg/cm²"}
